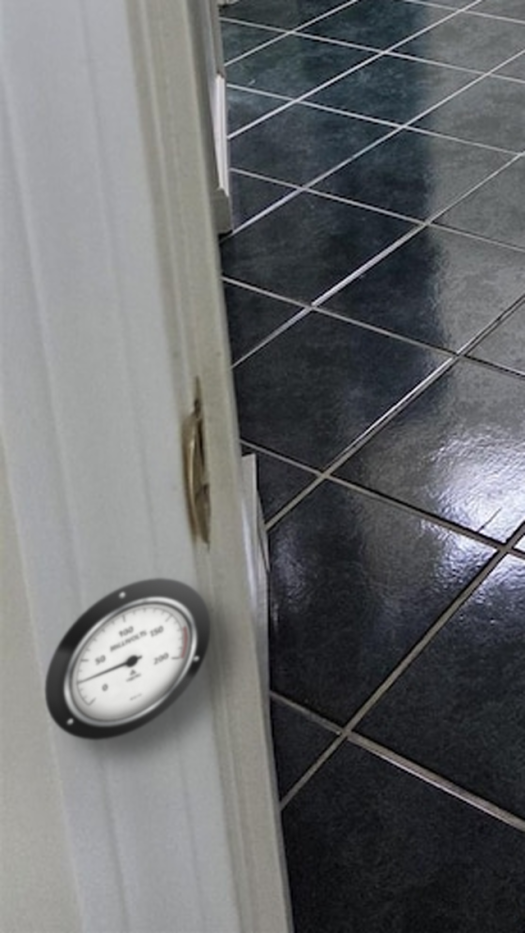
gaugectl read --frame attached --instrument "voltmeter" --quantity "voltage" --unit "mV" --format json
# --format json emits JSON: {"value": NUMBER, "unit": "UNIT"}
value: {"value": 30, "unit": "mV"}
